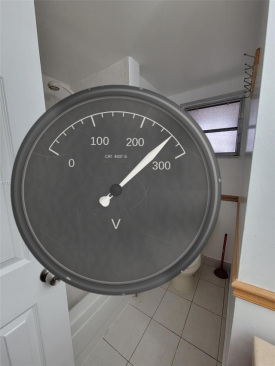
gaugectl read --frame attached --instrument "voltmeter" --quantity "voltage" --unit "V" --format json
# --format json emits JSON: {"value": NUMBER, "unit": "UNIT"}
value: {"value": 260, "unit": "V"}
